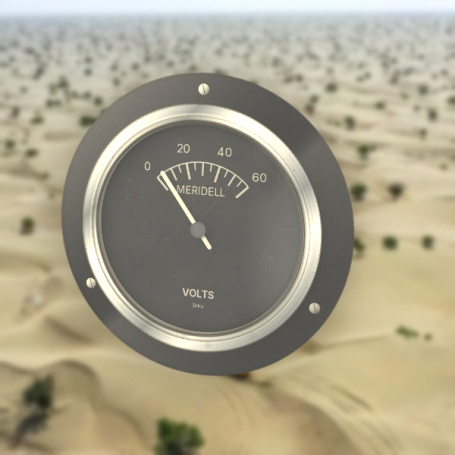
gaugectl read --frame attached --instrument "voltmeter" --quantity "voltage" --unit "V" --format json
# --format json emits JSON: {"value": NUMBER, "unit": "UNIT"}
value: {"value": 5, "unit": "V"}
